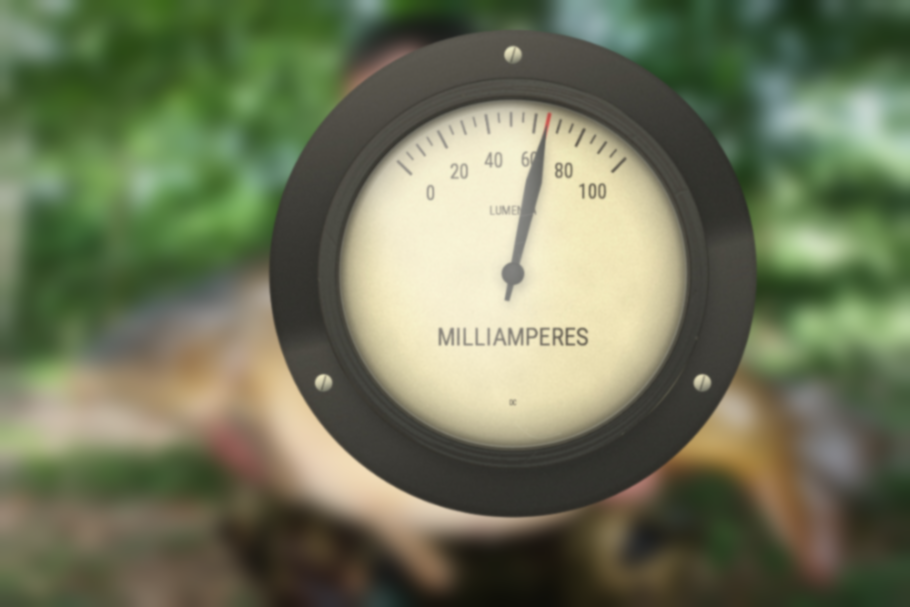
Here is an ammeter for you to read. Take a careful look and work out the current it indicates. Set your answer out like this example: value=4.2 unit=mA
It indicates value=65 unit=mA
